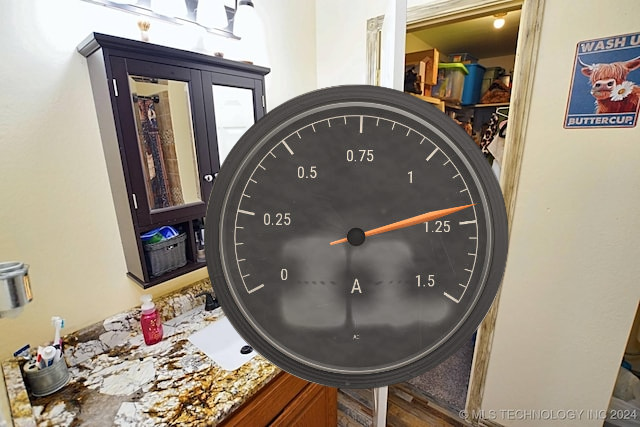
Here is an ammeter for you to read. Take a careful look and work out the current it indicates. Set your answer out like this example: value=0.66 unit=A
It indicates value=1.2 unit=A
